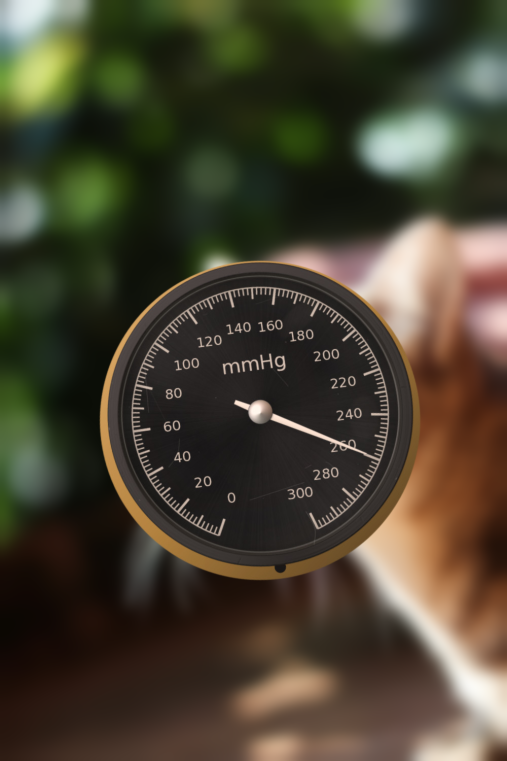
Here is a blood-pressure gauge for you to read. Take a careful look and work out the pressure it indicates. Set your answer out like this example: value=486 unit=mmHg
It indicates value=260 unit=mmHg
